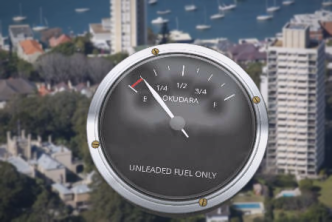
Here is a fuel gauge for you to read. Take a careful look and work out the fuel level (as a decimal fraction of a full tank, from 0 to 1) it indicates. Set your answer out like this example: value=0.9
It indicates value=0.125
